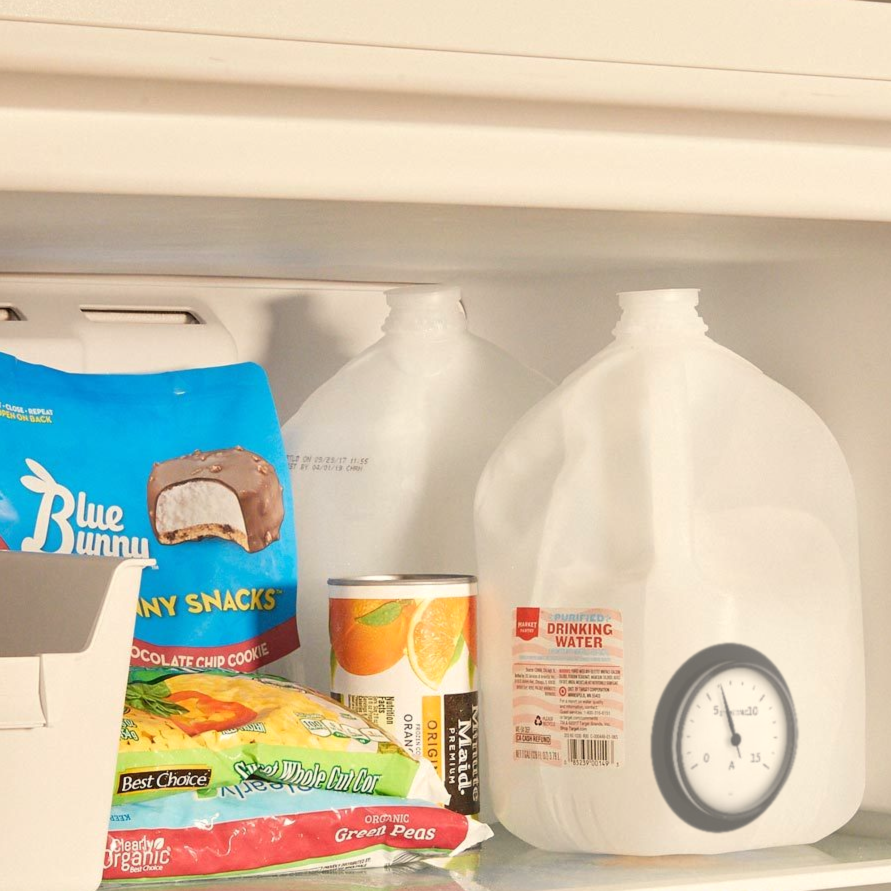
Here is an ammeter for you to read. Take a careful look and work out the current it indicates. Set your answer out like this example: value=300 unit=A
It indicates value=6 unit=A
